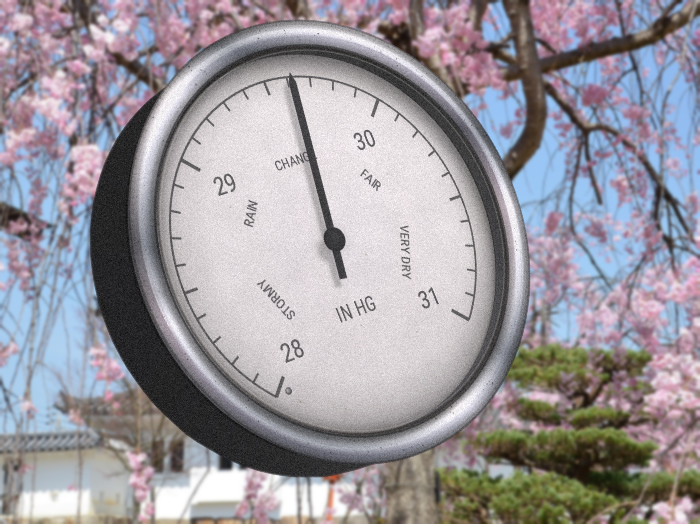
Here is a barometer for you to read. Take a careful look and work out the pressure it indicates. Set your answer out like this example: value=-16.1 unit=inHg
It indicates value=29.6 unit=inHg
